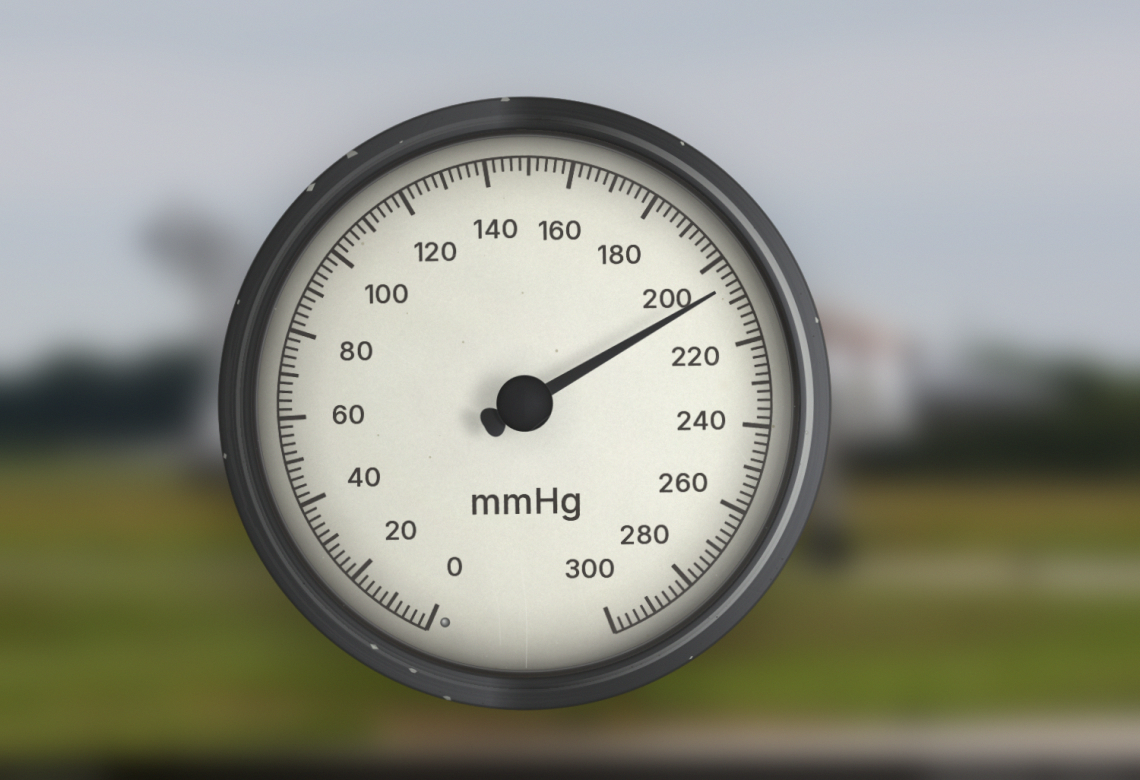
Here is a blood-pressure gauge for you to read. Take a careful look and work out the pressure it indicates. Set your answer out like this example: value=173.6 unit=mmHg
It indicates value=206 unit=mmHg
